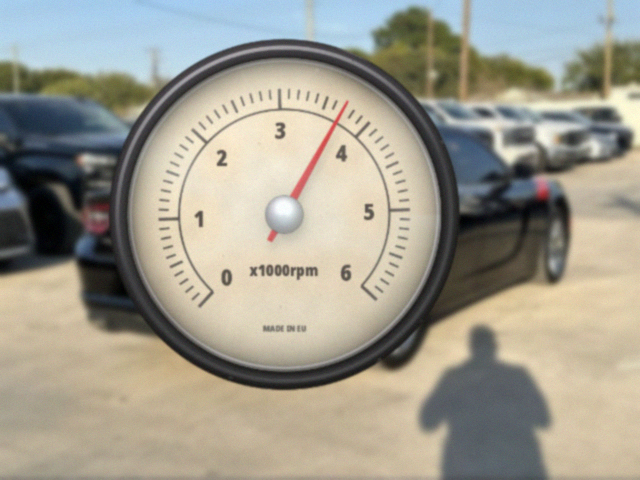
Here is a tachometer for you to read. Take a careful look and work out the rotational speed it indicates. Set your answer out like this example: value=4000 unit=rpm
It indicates value=3700 unit=rpm
